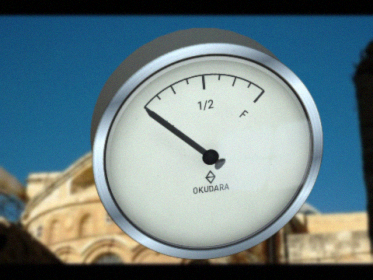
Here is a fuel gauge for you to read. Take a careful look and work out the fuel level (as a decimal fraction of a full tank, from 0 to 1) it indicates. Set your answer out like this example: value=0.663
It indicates value=0
